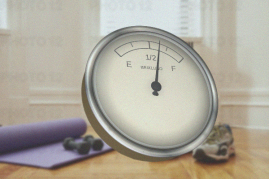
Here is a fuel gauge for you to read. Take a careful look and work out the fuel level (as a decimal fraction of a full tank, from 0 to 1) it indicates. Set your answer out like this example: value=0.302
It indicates value=0.625
